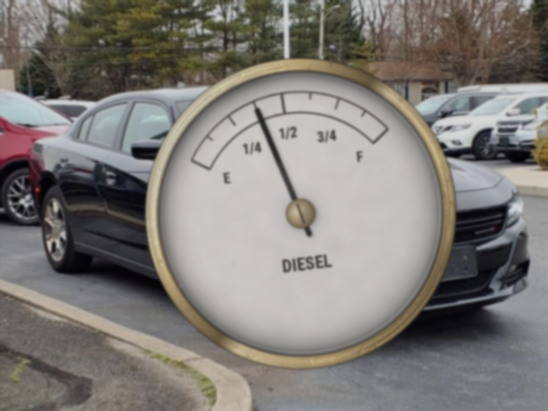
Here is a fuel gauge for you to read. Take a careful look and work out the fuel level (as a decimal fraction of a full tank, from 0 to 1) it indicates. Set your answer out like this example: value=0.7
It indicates value=0.375
